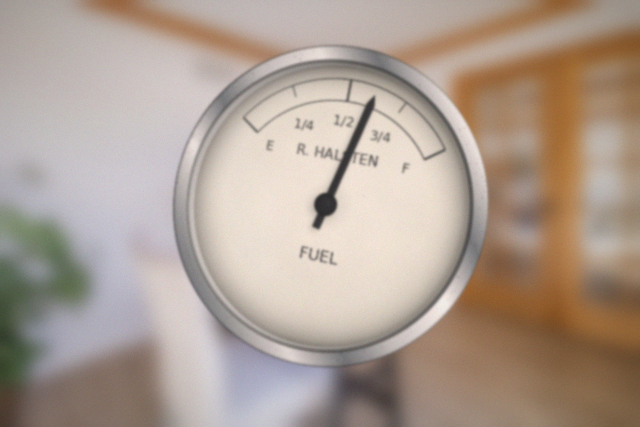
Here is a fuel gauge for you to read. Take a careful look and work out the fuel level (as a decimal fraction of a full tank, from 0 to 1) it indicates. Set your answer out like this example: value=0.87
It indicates value=0.625
